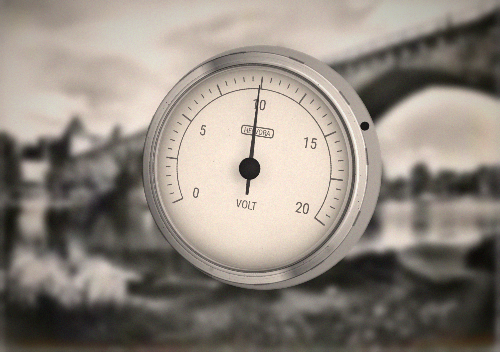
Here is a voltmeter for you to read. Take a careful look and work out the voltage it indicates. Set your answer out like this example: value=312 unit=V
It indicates value=10 unit=V
